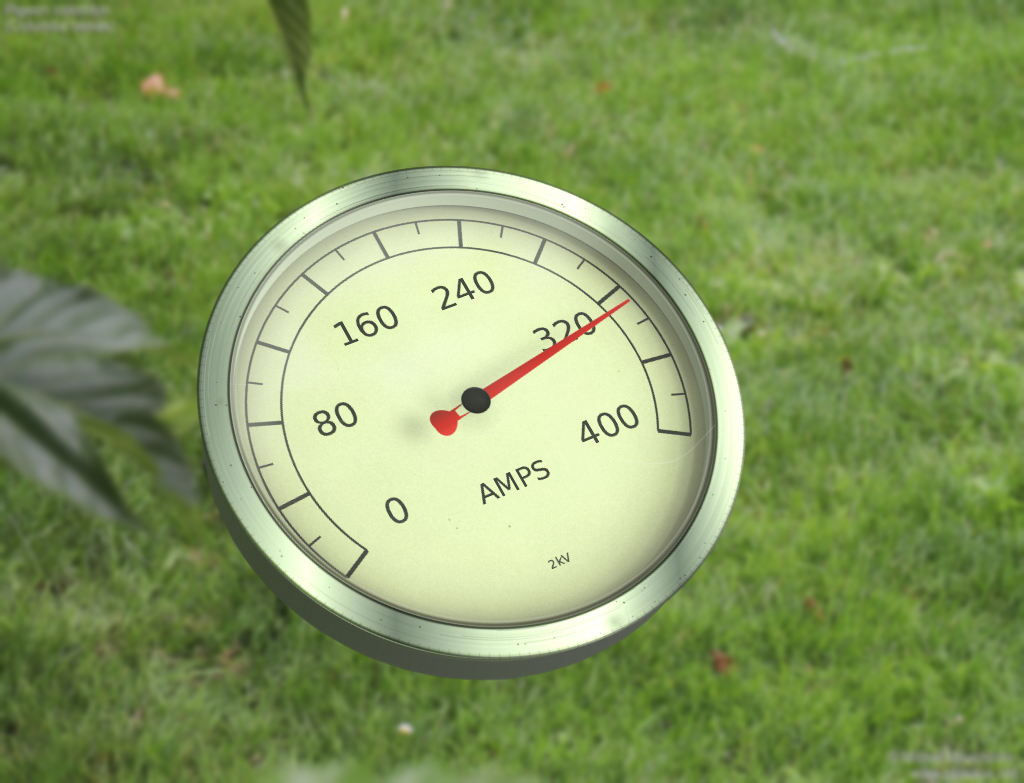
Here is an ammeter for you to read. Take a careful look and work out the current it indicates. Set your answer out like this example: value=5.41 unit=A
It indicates value=330 unit=A
